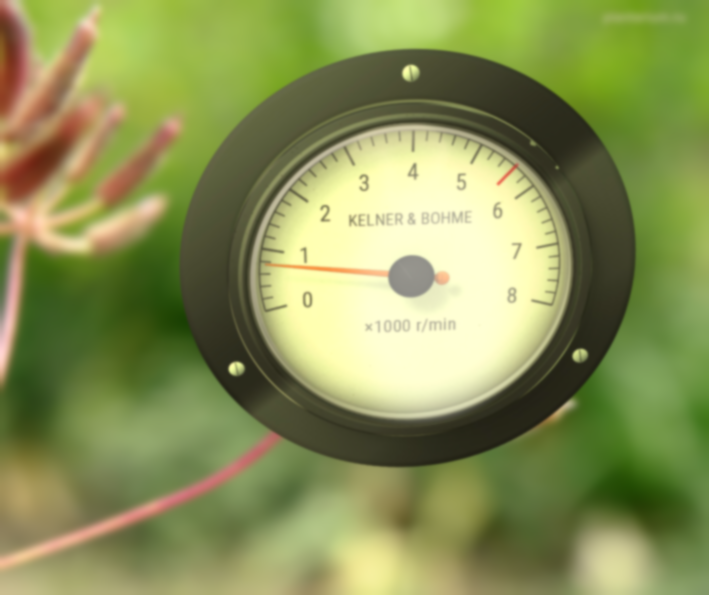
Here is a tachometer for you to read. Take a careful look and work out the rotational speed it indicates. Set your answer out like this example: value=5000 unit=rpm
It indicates value=800 unit=rpm
